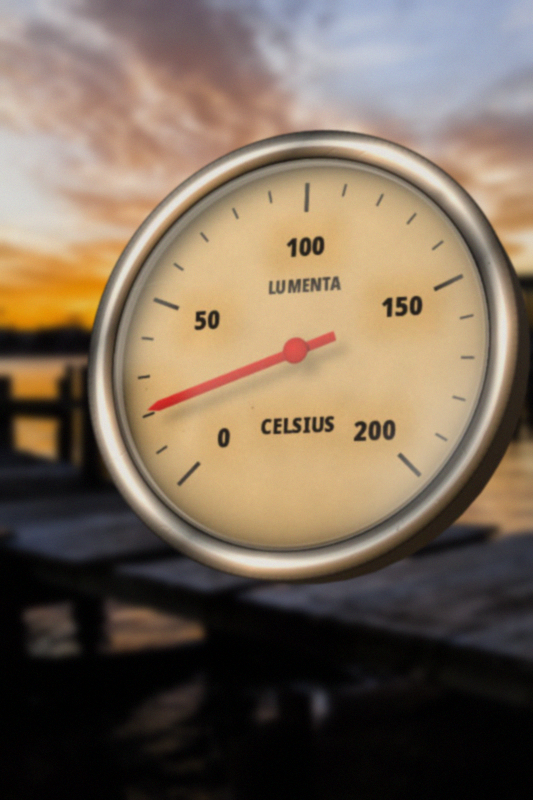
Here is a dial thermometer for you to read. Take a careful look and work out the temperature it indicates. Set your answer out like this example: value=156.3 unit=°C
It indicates value=20 unit=°C
